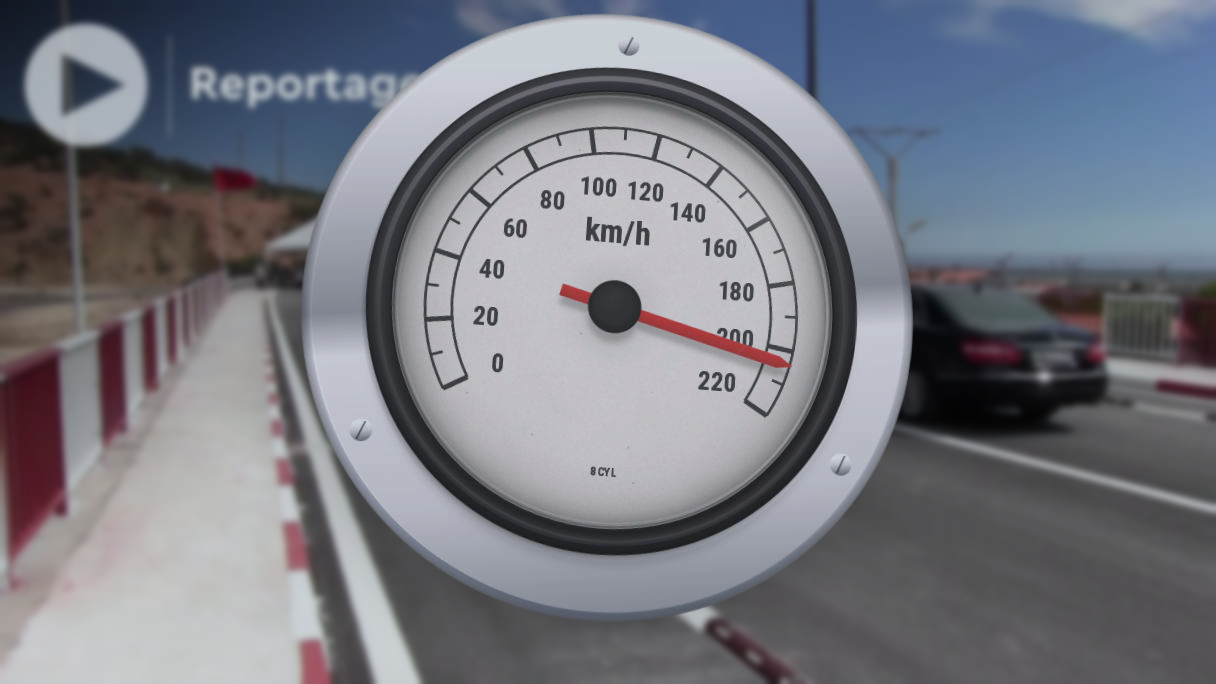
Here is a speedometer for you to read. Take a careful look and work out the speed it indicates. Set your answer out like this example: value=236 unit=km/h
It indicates value=205 unit=km/h
